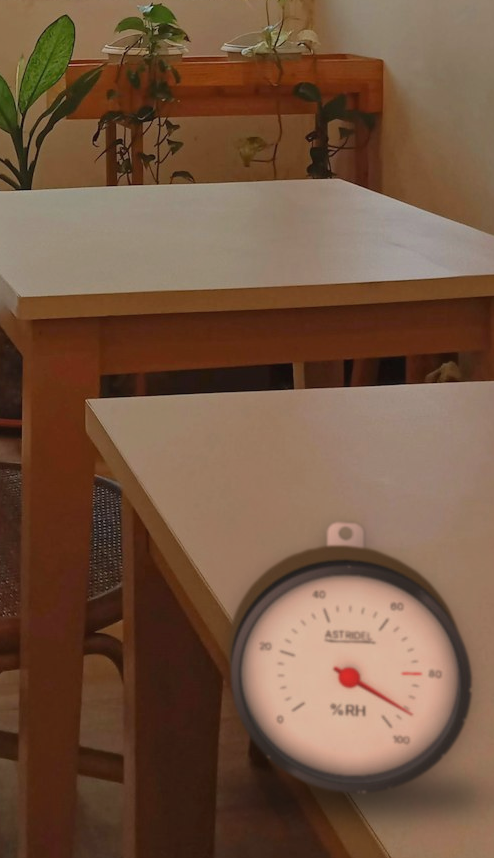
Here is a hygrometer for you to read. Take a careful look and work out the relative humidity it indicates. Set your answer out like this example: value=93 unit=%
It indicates value=92 unit=%
